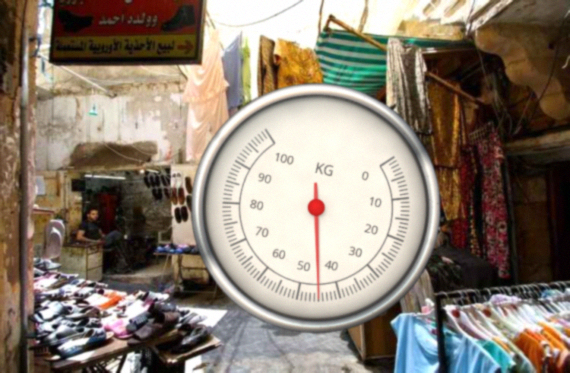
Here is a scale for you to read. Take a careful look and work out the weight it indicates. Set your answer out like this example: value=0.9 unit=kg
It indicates value=45 unit=kg
